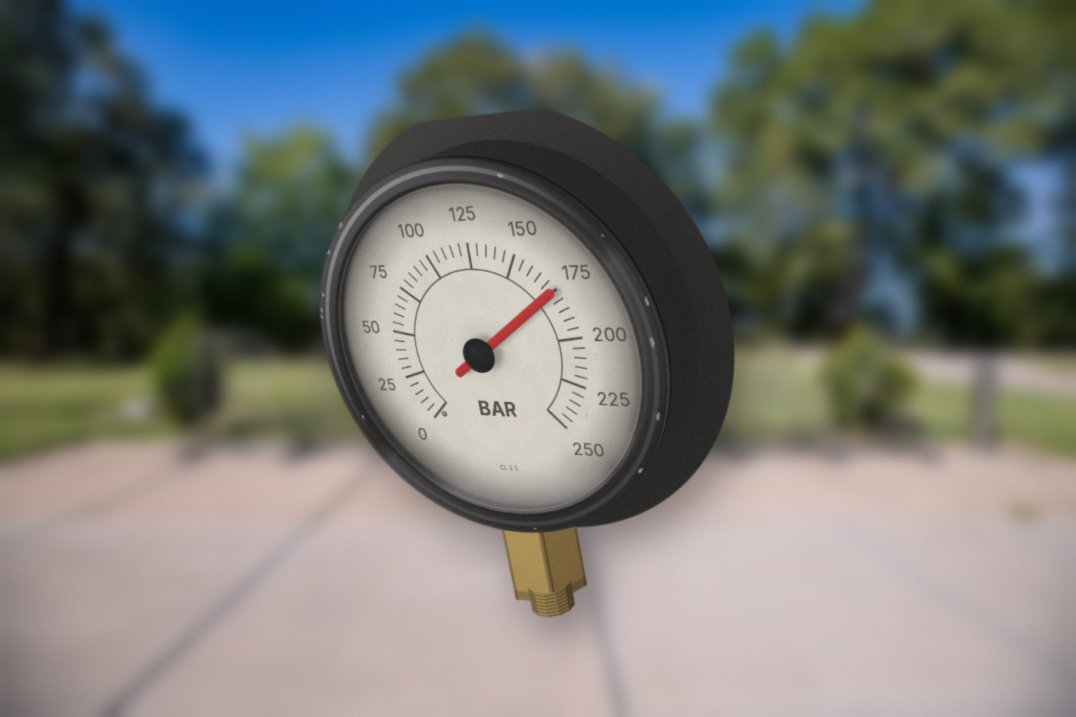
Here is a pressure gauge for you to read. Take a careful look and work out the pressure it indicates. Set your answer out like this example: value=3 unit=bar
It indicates value=175 unit=bar
